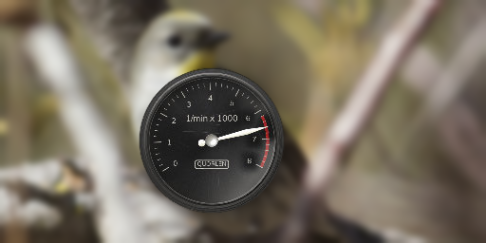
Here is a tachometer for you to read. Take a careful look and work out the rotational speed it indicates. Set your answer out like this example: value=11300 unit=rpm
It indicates value=6600 unit=rpm
